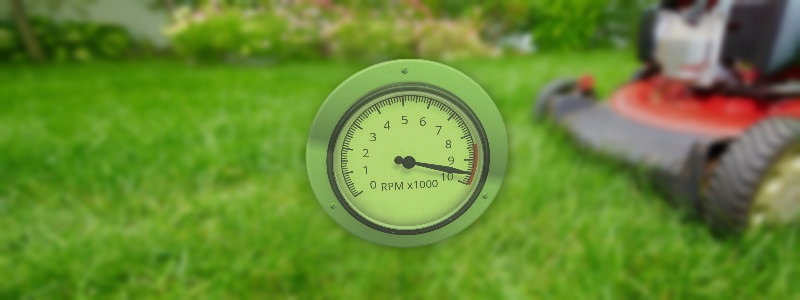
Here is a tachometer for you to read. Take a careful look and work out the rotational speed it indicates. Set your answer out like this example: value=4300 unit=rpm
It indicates value=9500 unit=rpm
